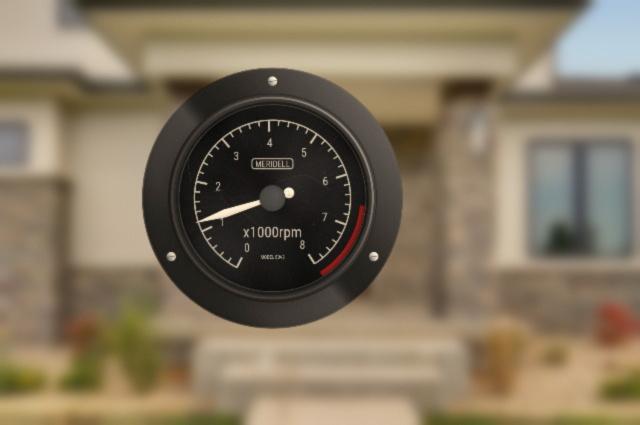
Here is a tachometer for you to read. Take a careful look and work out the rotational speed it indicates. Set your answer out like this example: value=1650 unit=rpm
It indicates value=1200 unit=rpm
